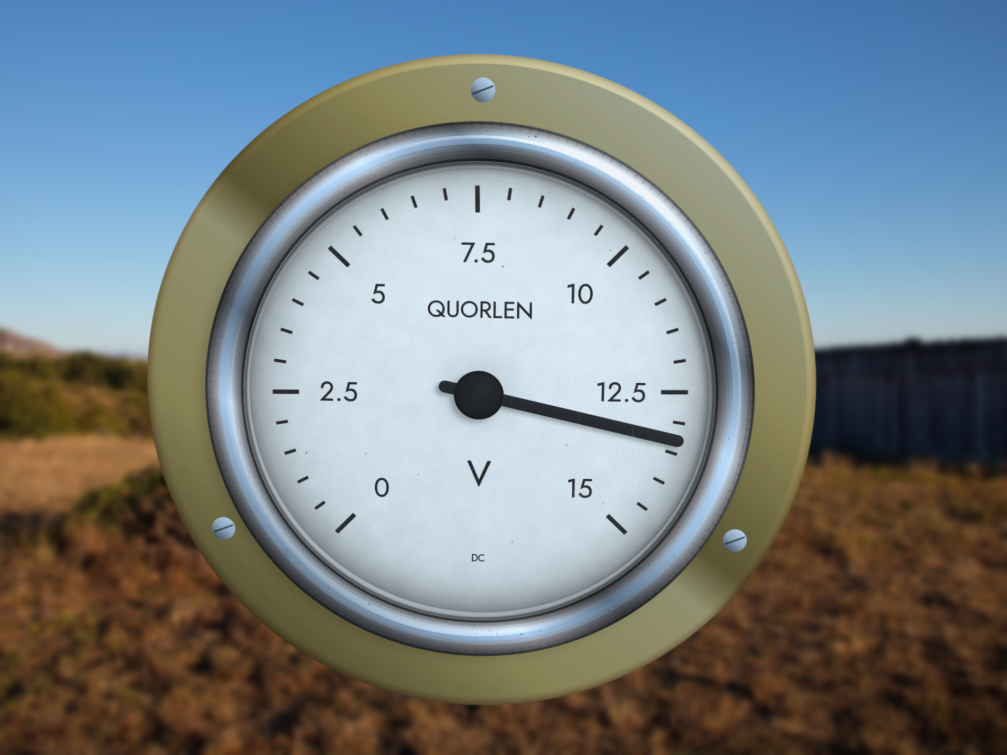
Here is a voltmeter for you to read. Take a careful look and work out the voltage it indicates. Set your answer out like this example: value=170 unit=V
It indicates value=13.25 unit=V
